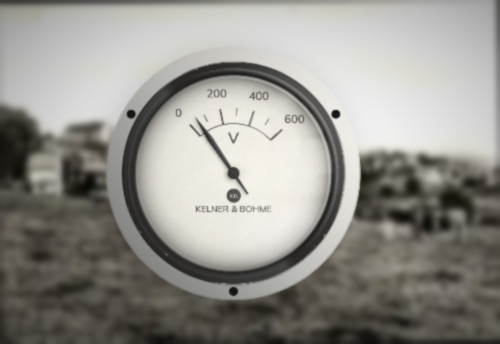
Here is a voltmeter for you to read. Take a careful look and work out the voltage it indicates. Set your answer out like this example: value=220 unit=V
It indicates value=50 unit=V
